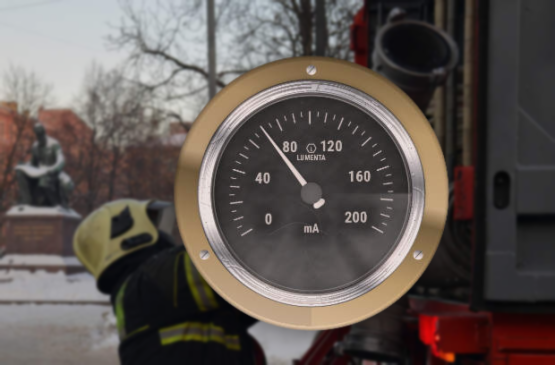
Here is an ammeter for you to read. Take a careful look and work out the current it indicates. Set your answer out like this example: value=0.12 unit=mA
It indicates value=70 unit=mA
